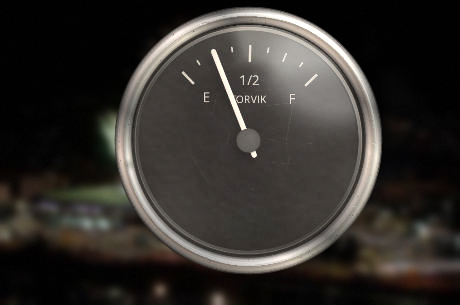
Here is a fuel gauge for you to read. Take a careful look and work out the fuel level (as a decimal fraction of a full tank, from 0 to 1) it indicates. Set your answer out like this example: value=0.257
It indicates value=0.25
